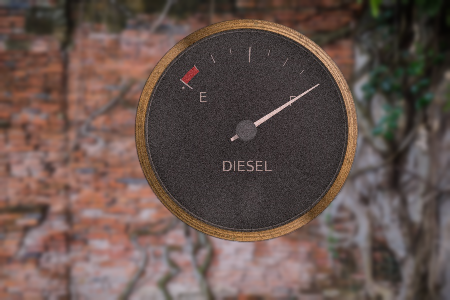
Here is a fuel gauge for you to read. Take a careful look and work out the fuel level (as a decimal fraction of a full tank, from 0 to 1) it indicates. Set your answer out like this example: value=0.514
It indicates value=1
